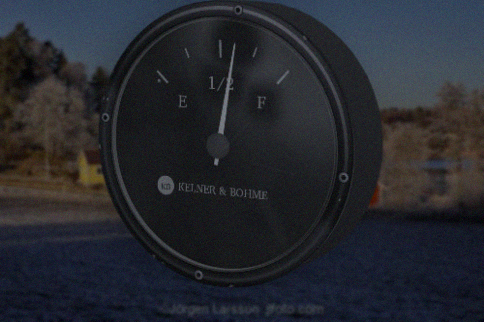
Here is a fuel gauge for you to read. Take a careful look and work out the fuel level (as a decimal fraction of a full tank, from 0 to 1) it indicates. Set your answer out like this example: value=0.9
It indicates value=0.625
